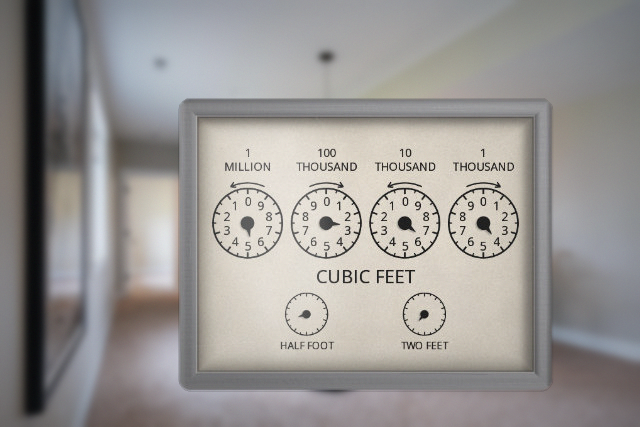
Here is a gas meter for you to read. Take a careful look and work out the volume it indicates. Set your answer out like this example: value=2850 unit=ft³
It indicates value=526400 unit=ft³
